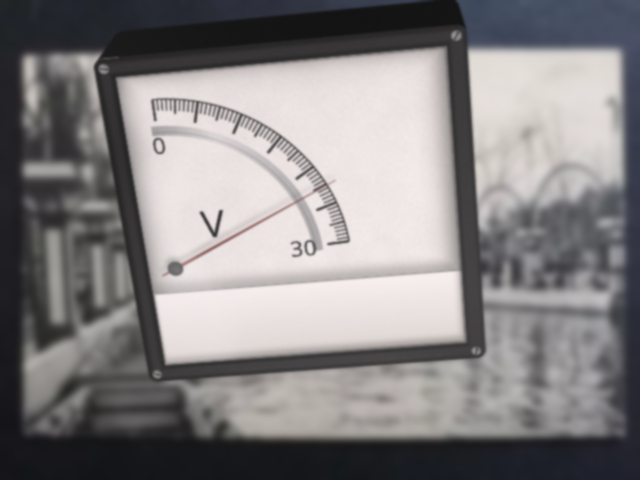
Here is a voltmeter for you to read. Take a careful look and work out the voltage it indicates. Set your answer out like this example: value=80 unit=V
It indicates value=22.5 unit=V
